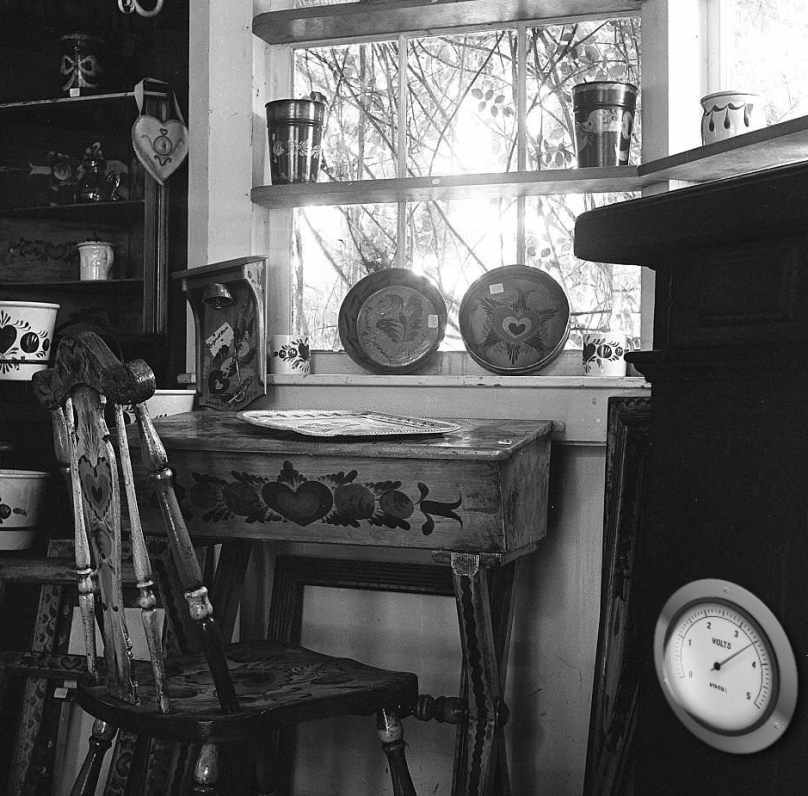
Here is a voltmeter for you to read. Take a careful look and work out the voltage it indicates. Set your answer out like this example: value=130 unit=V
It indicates value=3.5 unit=V
